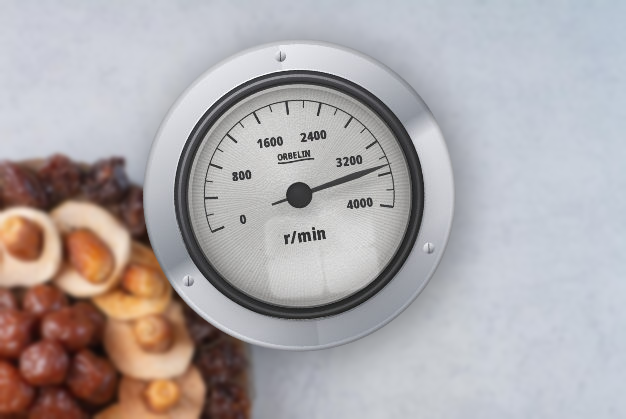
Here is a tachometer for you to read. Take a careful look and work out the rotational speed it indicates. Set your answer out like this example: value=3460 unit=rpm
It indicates value=3500 unit=rpm
